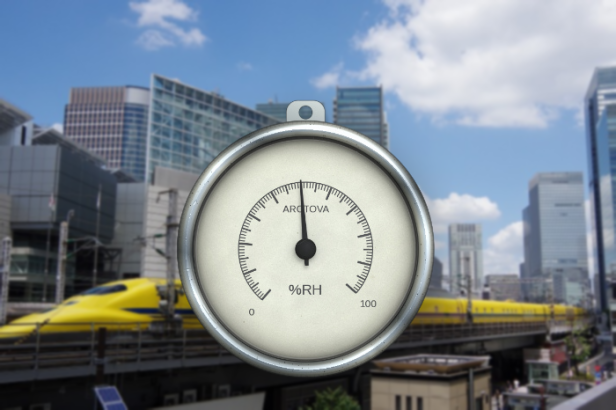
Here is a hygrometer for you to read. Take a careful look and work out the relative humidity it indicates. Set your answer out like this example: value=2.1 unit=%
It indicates value=50 unit=%
